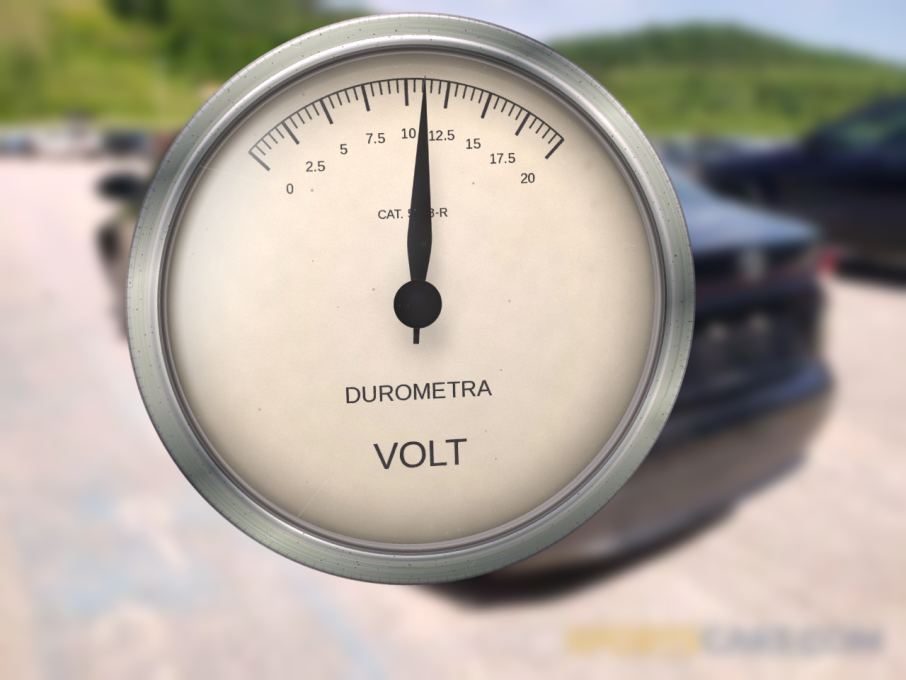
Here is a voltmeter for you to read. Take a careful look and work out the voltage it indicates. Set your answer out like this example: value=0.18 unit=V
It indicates value=11 unit=V
